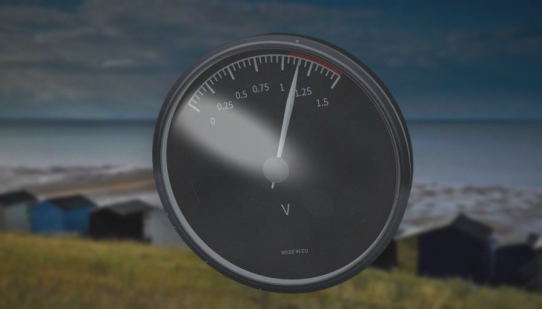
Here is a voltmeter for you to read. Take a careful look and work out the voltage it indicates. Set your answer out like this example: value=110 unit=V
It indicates value=1.15 unit=V
